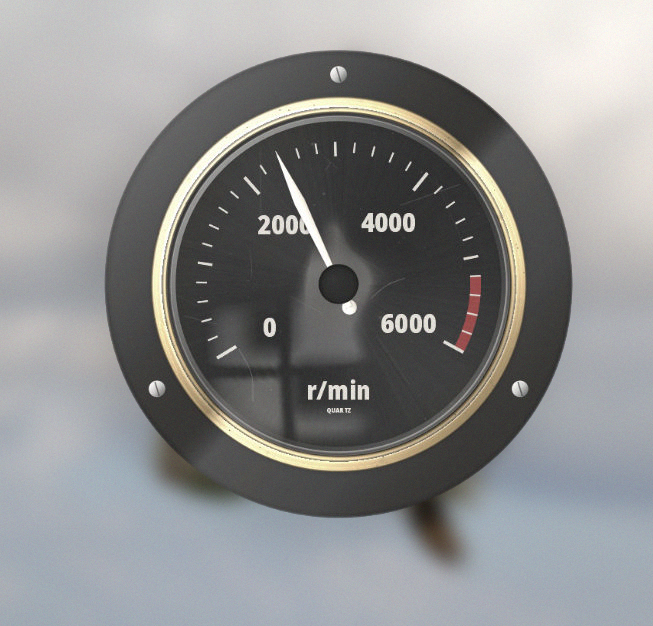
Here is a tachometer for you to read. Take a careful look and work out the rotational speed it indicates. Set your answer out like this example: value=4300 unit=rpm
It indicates value=2400 unit=rpm
